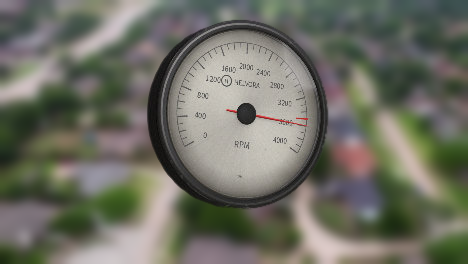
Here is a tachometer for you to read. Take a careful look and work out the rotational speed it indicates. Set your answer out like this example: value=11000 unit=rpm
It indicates value=3600 unit=rpm
